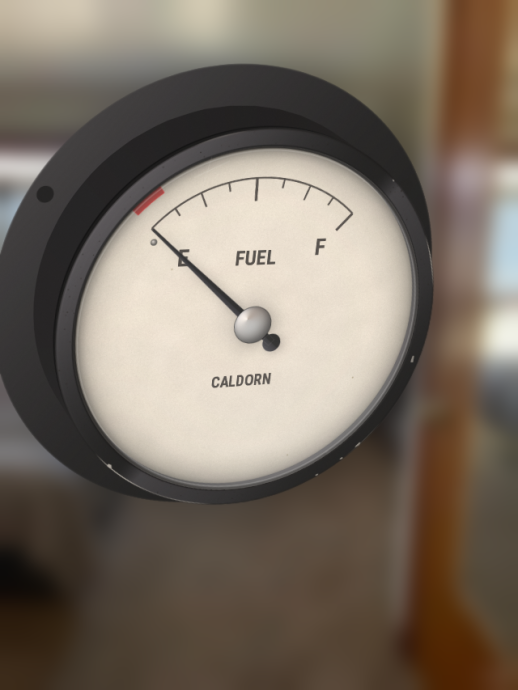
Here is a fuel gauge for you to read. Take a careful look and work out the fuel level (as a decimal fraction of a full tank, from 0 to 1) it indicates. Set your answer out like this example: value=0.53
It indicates value=0
